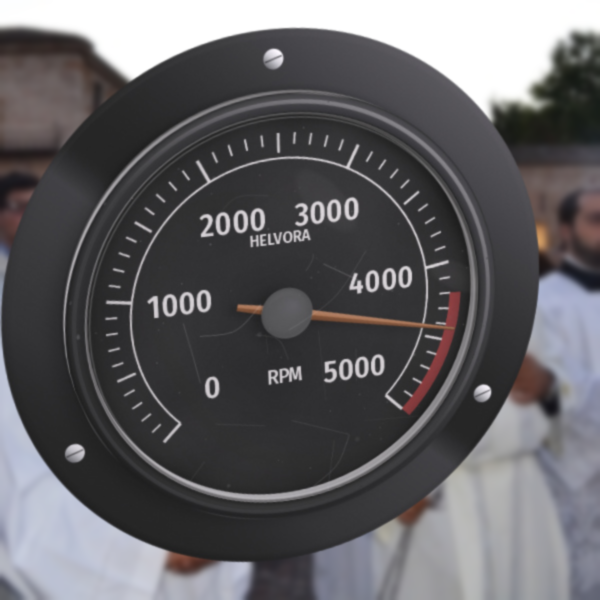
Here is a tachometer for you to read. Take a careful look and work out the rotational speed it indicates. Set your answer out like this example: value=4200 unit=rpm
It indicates value=4400 unit=rpm
